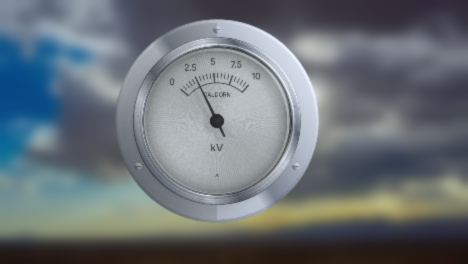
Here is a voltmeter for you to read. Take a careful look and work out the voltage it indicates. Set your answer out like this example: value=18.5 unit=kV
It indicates value=2.5 unit=kV
